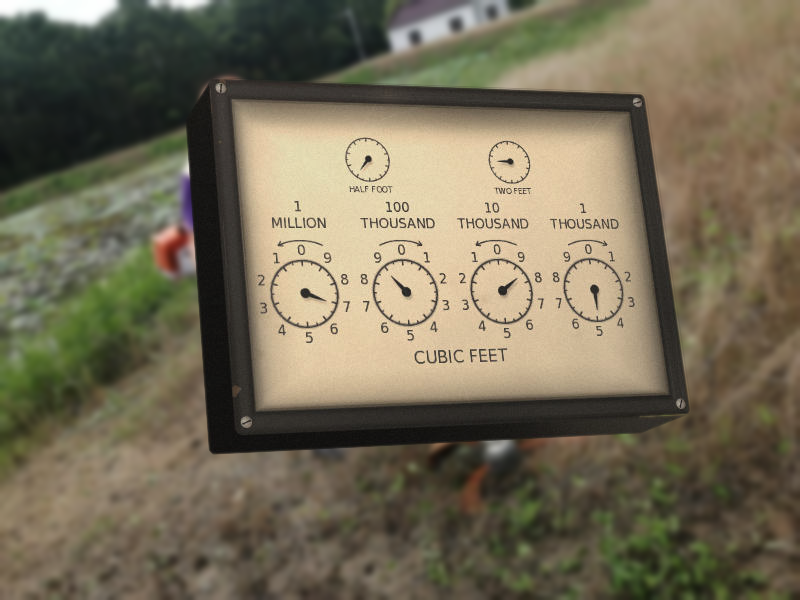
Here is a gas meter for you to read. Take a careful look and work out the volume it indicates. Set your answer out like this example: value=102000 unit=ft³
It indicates value=688500 unit=ft³
